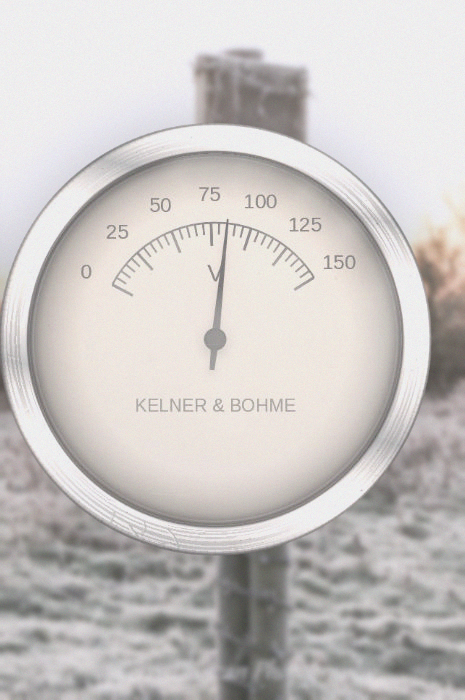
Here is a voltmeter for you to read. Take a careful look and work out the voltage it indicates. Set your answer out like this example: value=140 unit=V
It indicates value=85 unit=V
